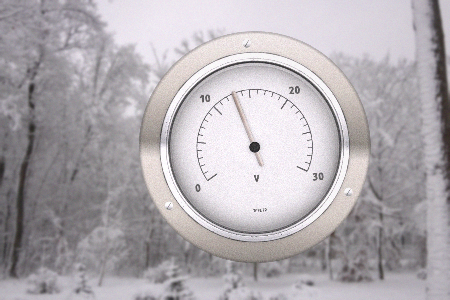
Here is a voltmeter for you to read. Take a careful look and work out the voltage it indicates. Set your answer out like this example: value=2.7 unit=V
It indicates value=13 unit=V
